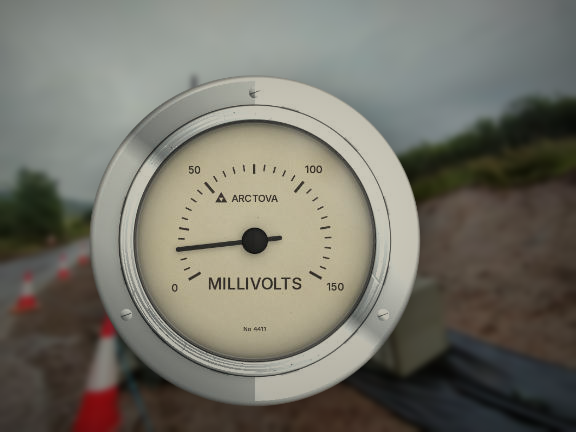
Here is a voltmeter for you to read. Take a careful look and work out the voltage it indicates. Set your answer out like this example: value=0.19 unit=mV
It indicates value=15 unit=mV
